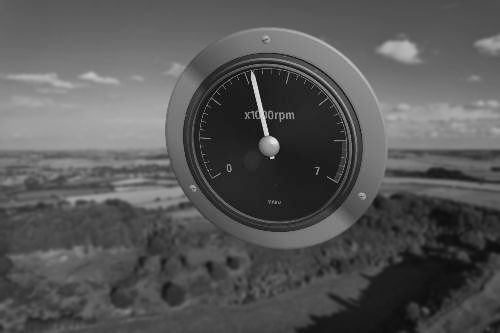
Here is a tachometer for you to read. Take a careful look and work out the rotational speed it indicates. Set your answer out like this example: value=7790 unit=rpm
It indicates value=3200 unit=rpm
